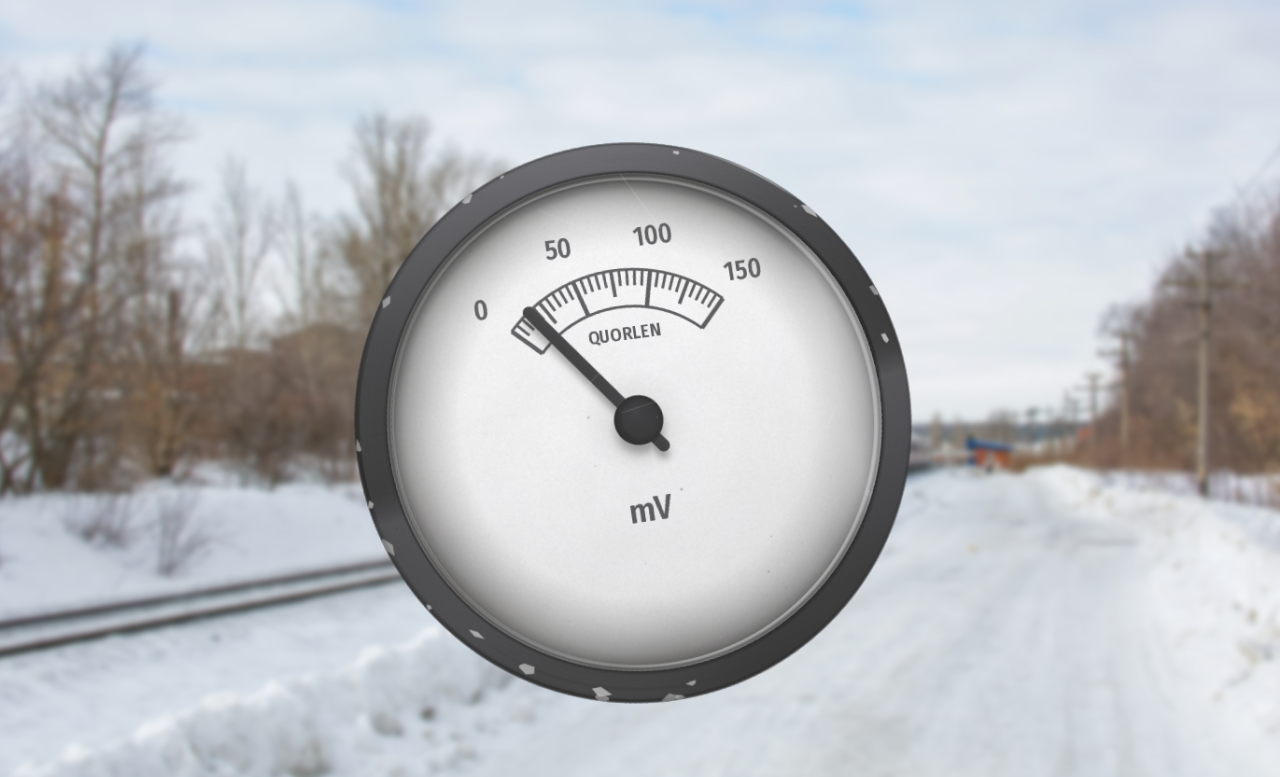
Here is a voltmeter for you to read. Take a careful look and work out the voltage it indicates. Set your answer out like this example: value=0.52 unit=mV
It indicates value=15 unit=mV
